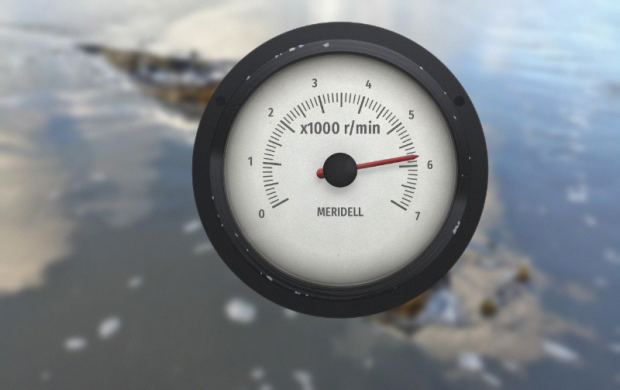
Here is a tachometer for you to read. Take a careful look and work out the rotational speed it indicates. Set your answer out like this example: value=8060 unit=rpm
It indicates value=5800 unit=rpm
